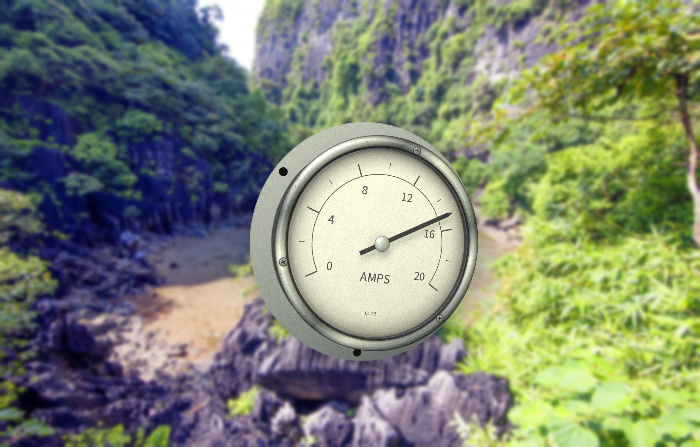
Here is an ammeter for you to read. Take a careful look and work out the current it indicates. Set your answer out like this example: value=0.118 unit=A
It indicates value=15 unit=A
